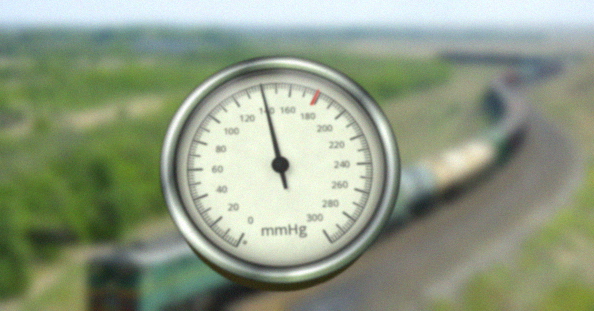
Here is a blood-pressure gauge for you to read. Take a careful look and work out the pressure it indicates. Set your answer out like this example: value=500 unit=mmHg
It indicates value=140 unit=mmHg
